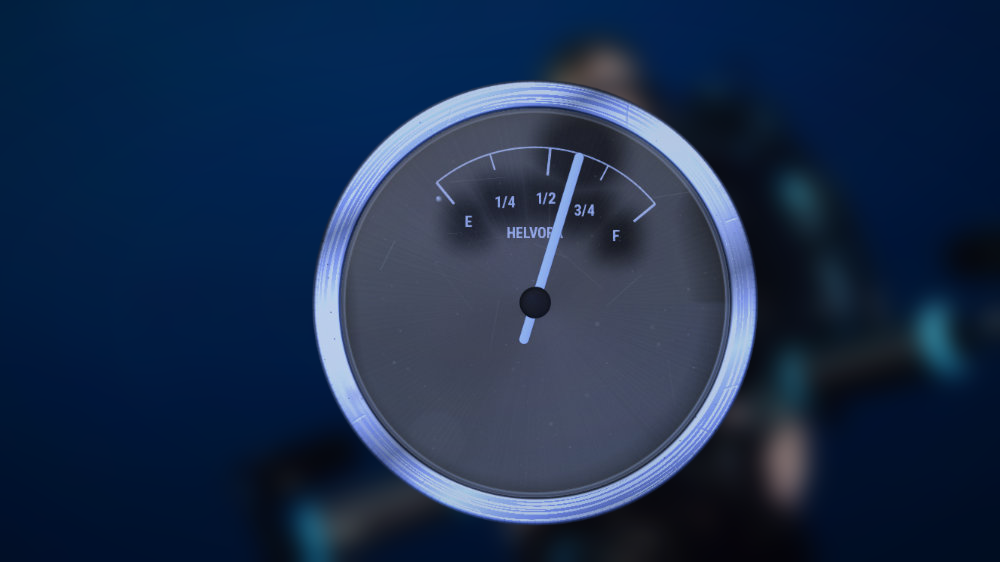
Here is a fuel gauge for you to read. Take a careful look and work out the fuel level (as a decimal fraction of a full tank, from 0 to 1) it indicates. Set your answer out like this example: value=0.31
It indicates value=0.625
